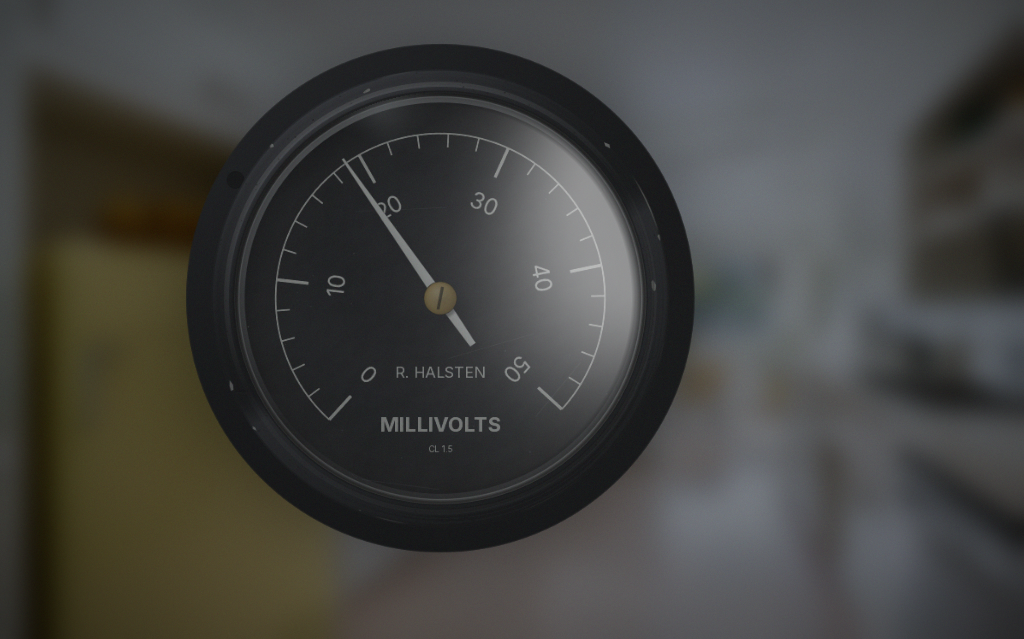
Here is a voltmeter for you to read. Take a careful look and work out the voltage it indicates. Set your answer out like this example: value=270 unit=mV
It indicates value=19 unit=mV
